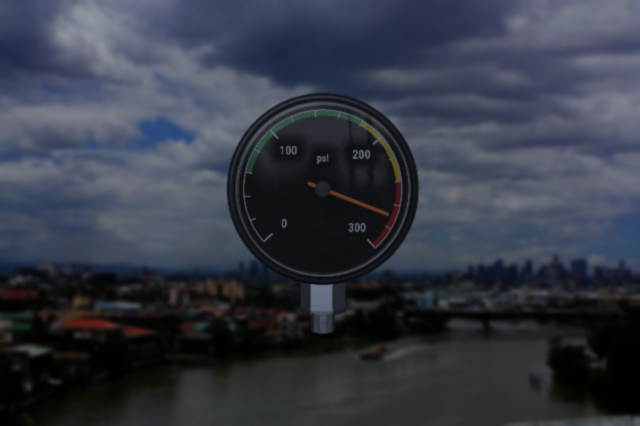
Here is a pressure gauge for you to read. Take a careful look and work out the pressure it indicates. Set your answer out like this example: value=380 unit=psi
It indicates value=270 unit=psi
